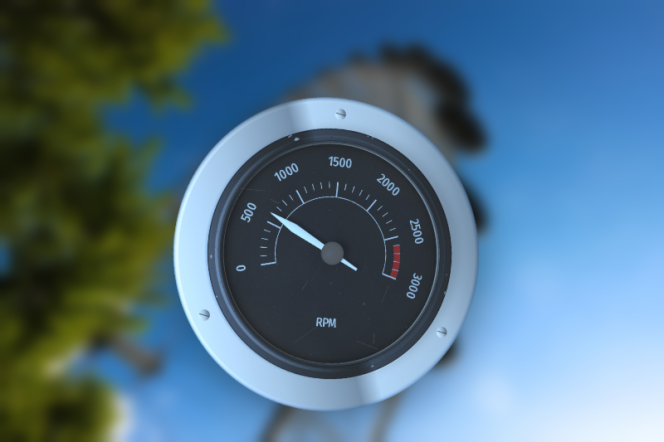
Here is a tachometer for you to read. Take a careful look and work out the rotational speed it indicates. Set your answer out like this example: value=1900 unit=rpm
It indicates value=600 unit=rpm
